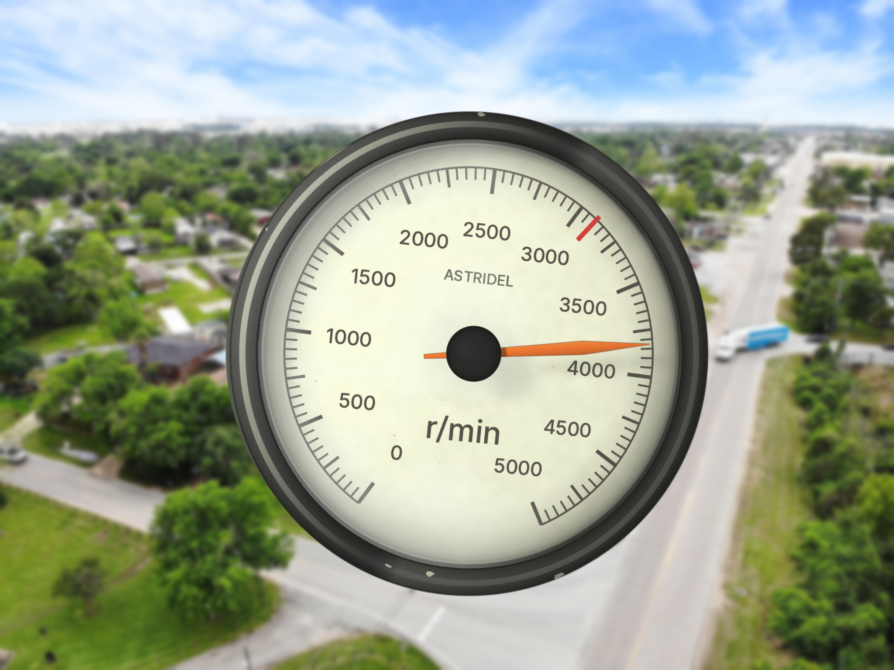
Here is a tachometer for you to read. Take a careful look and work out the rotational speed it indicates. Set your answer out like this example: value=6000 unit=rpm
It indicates value=3825 unit=rpm
